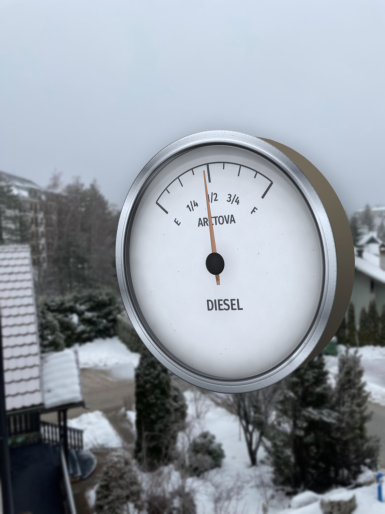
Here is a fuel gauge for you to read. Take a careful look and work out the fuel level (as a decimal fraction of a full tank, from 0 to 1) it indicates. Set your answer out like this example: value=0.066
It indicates value=0.5
